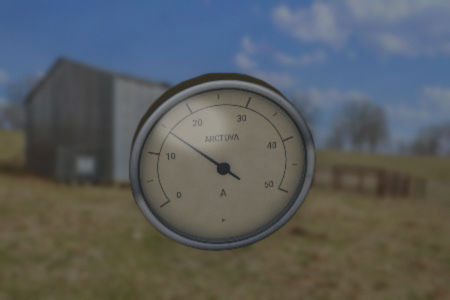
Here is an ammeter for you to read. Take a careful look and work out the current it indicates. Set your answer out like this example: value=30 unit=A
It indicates value=15 unit=A
